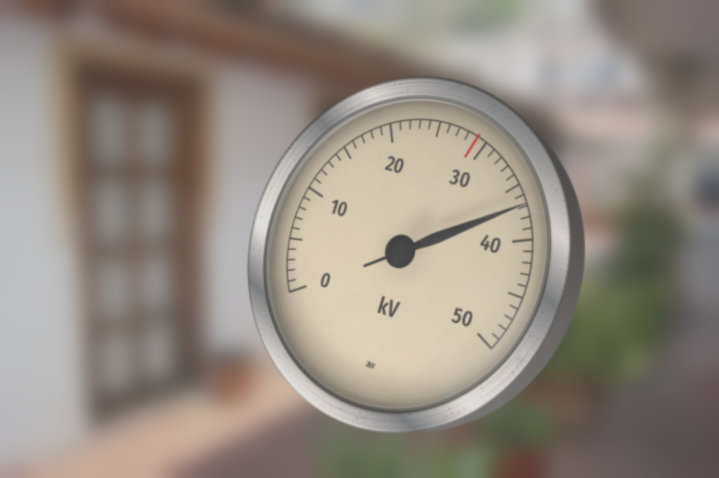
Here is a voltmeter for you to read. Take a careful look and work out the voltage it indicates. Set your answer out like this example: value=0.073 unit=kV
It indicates value=37 unit=kV
